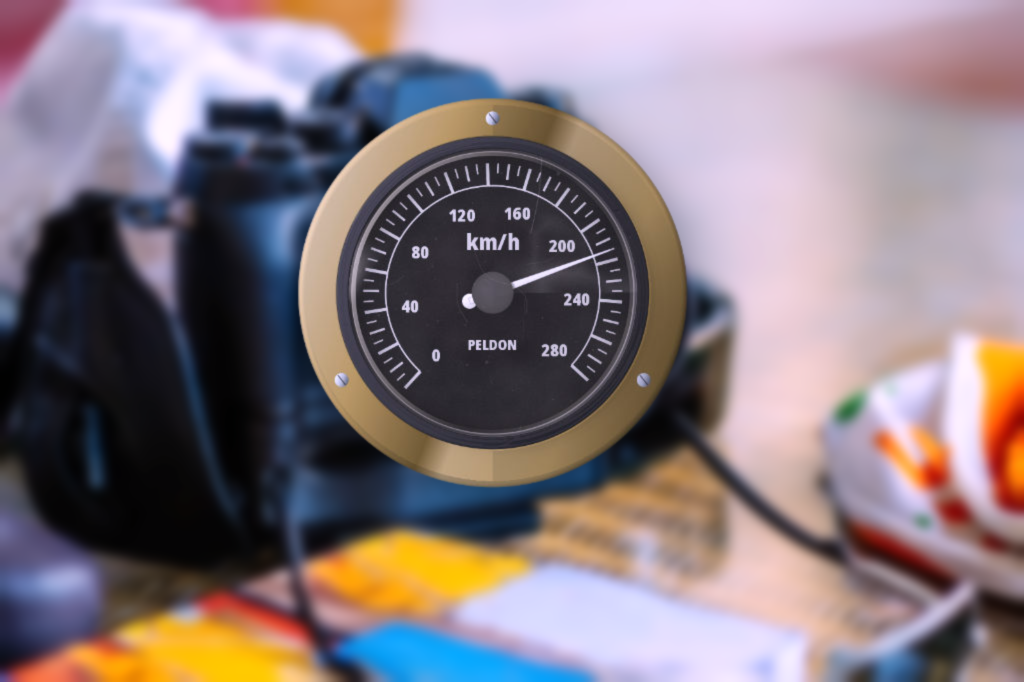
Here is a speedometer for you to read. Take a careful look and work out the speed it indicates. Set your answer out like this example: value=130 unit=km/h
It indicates value=215 unit=km/h
